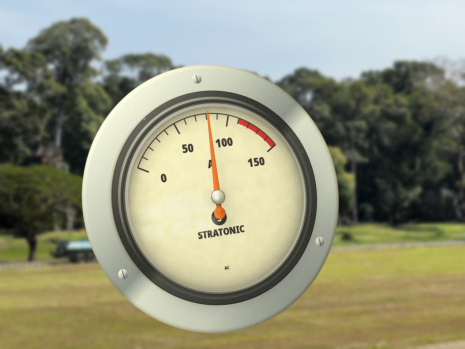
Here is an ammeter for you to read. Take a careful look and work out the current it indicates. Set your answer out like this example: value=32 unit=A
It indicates value=80 unit=A
